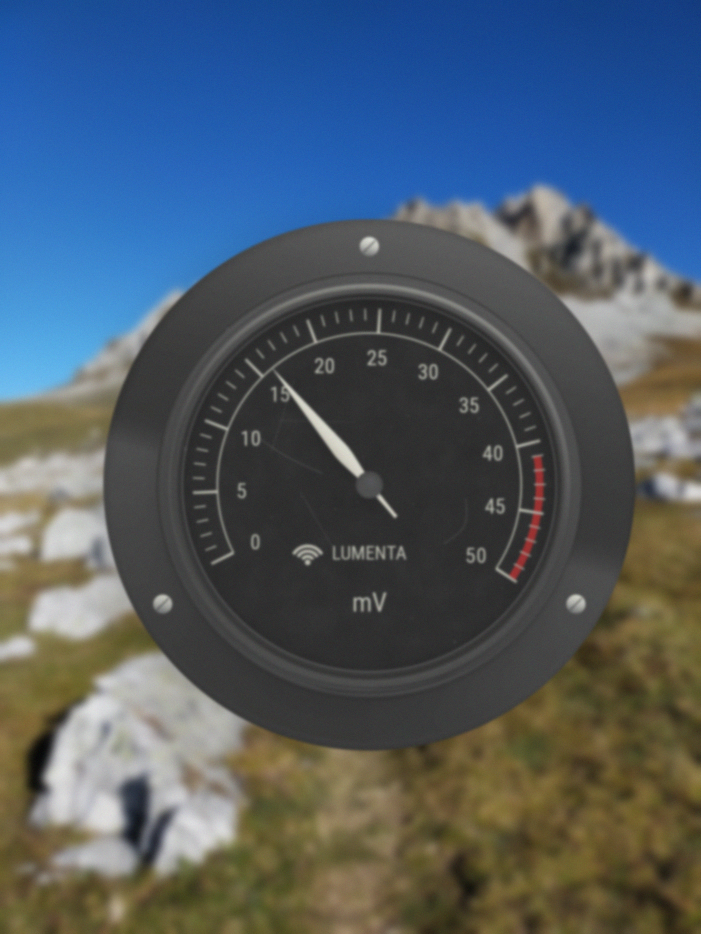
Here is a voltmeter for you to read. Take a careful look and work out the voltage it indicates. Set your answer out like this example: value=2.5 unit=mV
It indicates value=16 unit=mV
